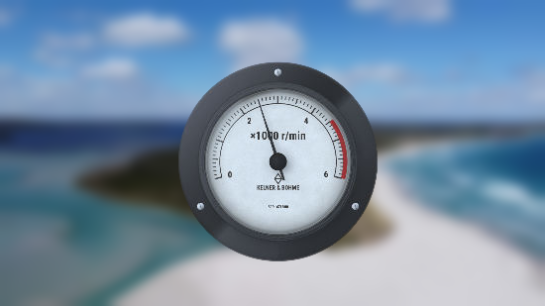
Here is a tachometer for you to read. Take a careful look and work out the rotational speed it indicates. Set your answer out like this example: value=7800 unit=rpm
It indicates value=2500 unit=rpm
